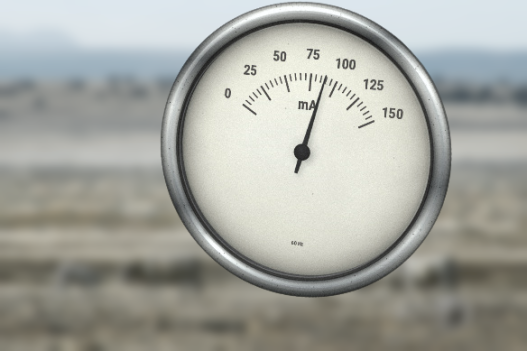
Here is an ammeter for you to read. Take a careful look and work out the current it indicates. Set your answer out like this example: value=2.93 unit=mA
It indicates value=90 unit=mA
